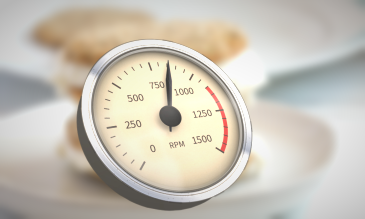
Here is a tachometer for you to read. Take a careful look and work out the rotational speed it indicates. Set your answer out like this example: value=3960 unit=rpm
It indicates value=850 unit=rpm
